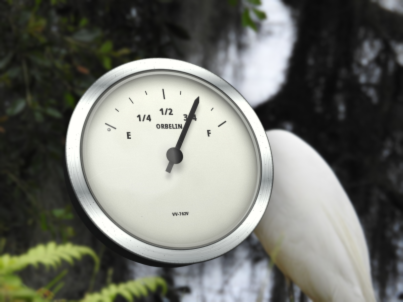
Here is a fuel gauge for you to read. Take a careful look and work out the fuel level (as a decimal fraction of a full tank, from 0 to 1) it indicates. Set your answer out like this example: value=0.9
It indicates value=0.75
